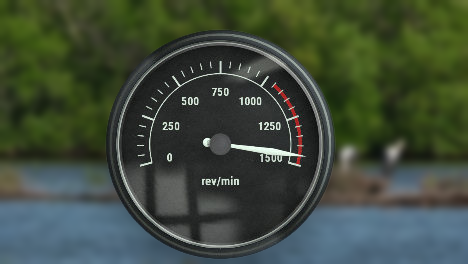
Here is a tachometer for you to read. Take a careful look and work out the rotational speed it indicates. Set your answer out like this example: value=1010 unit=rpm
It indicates value=1450 unit=rpm
